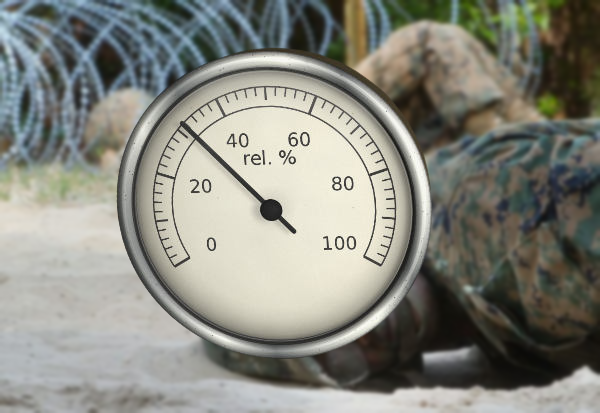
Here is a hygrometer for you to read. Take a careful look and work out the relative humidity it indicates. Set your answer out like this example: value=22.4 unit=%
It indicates value=32 unit=%
